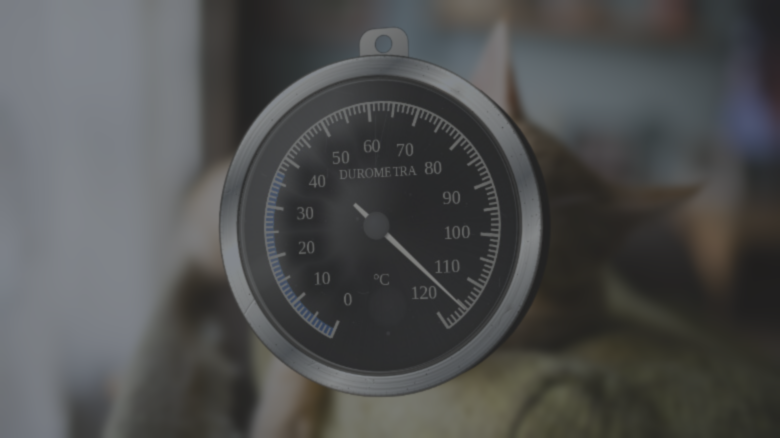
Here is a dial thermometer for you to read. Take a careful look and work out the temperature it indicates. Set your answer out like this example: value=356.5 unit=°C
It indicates value=115 unit=°C
